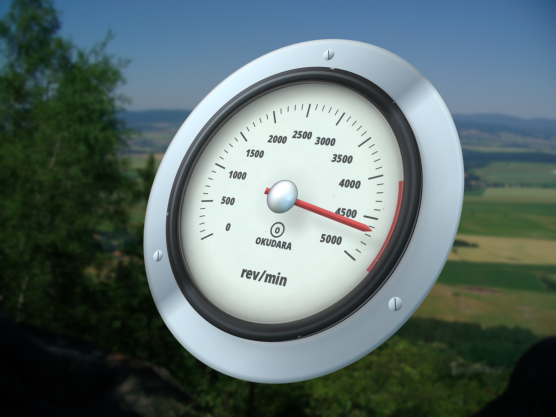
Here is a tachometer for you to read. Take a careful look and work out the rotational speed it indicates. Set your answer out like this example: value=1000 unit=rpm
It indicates value=4650 unit=rpm
